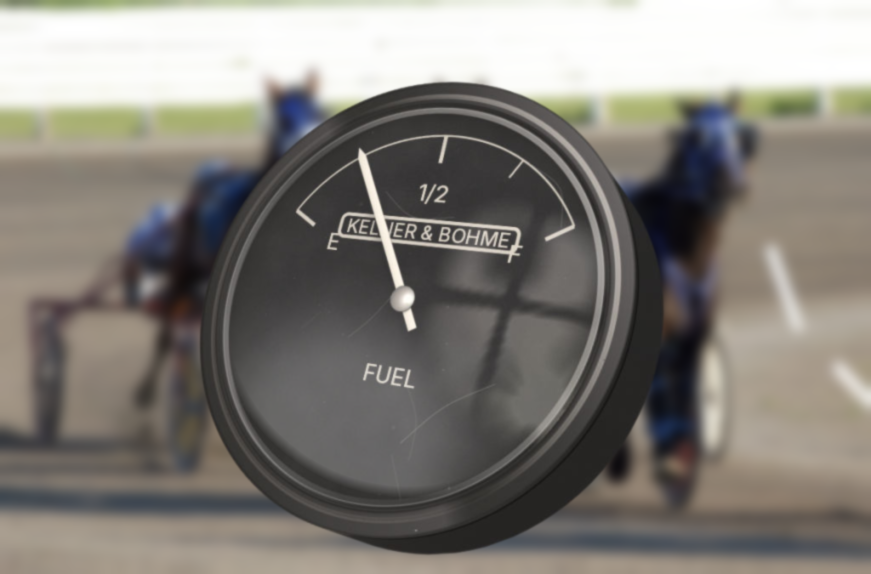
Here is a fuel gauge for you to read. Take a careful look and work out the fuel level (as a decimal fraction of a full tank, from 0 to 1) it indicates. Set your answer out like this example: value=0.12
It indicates value=0.25
